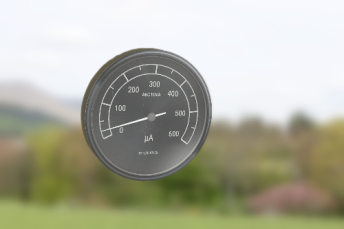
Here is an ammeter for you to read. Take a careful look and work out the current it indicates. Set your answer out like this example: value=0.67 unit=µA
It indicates value=25 unit=µA
